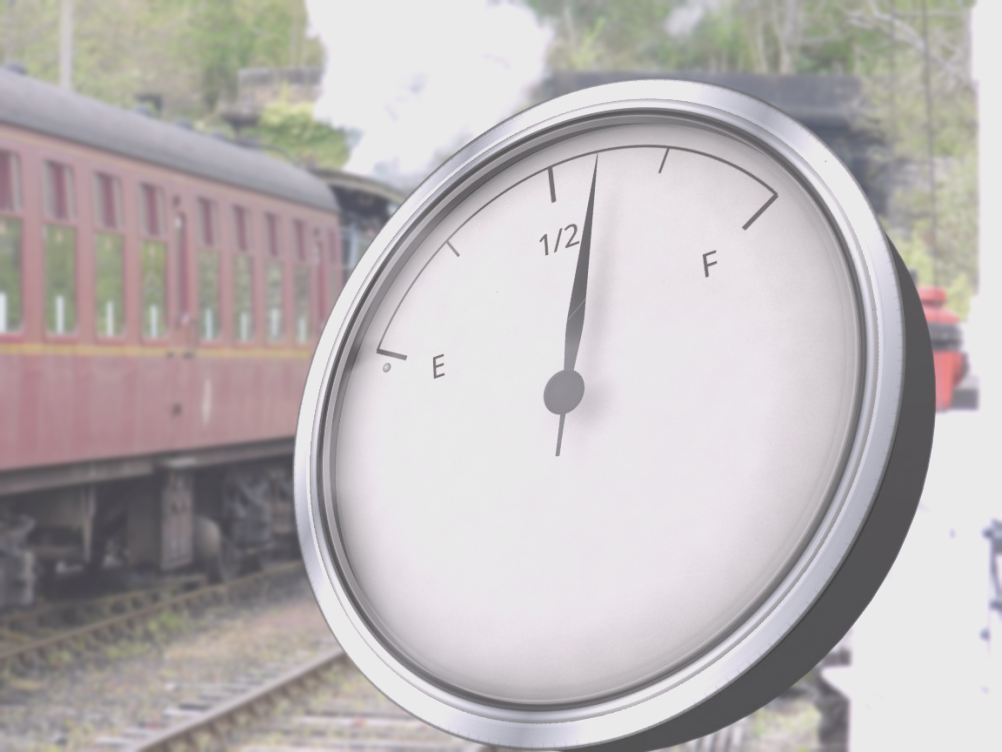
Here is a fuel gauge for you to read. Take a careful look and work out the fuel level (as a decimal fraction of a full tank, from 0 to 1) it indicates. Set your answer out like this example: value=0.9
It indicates value=0.625
